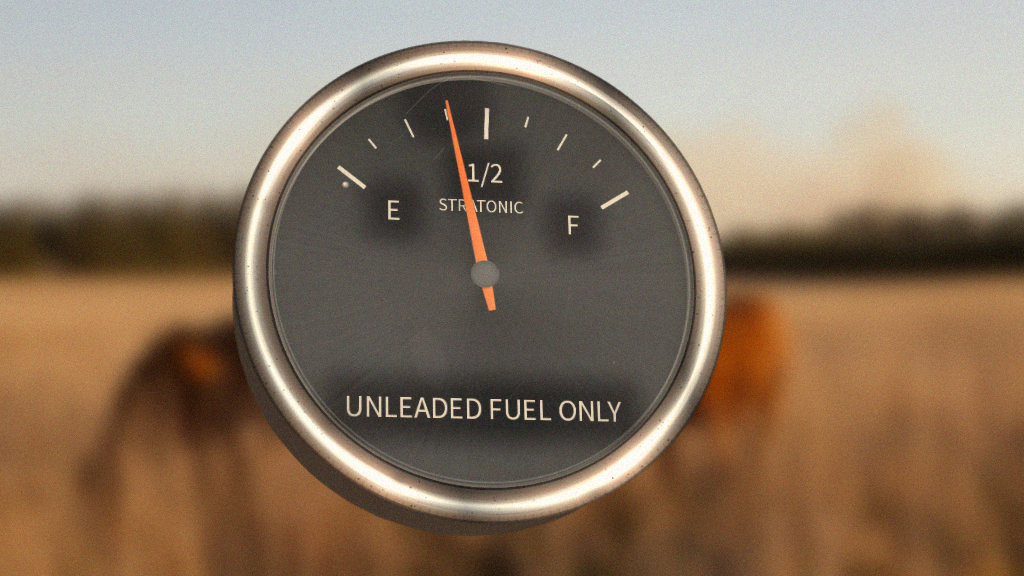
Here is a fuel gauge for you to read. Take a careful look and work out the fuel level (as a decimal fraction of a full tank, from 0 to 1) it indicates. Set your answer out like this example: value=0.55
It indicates value=0.375
